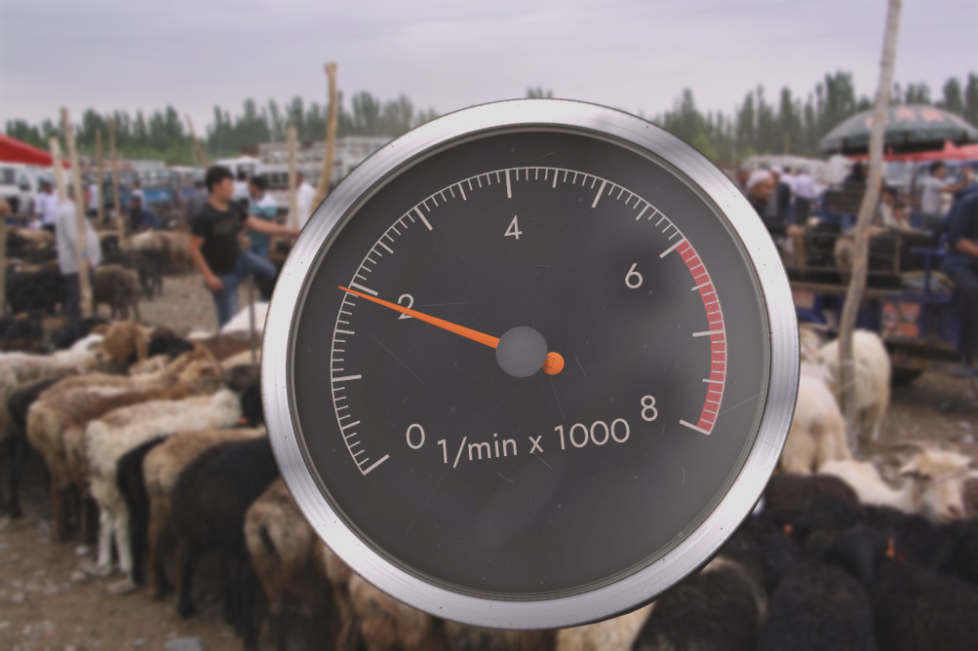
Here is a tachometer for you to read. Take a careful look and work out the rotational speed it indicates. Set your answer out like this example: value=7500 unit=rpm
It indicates value=1900 unit=rpm
